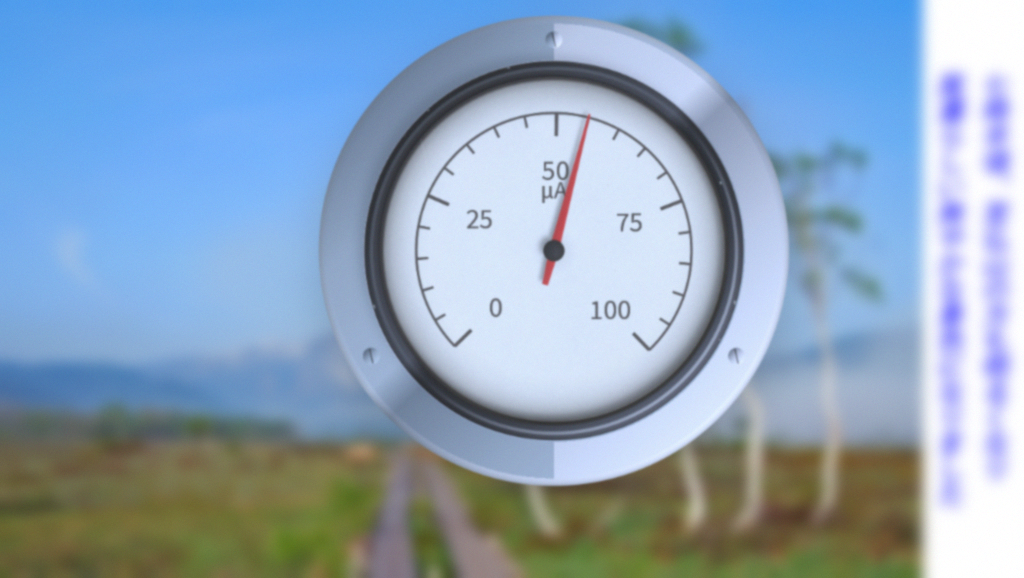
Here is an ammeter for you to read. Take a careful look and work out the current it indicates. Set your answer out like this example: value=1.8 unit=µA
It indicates value=55 unit=µA
